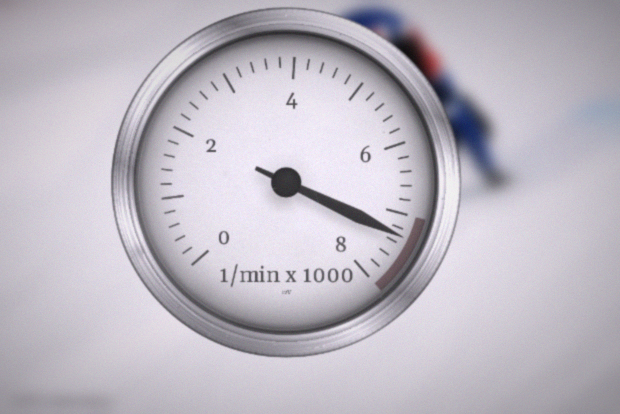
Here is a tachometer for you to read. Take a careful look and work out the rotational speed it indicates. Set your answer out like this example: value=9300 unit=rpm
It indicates value=7300 unit=rpm
